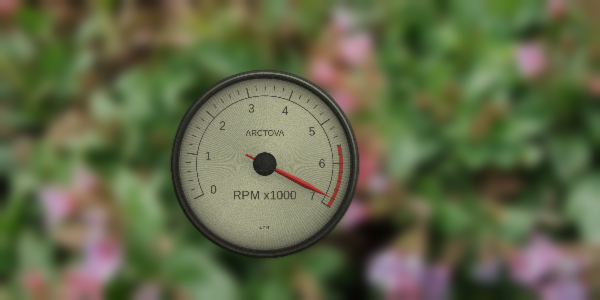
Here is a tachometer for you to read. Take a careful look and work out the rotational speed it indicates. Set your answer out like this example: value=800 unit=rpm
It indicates value=6800 unit=rpm
